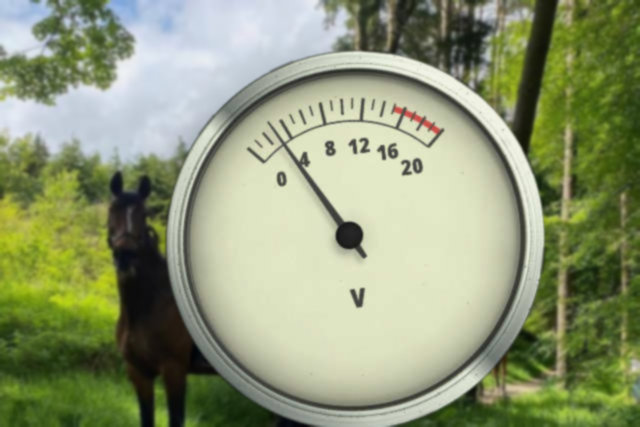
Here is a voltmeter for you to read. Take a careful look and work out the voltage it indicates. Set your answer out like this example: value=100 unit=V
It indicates value=3 unit=V
